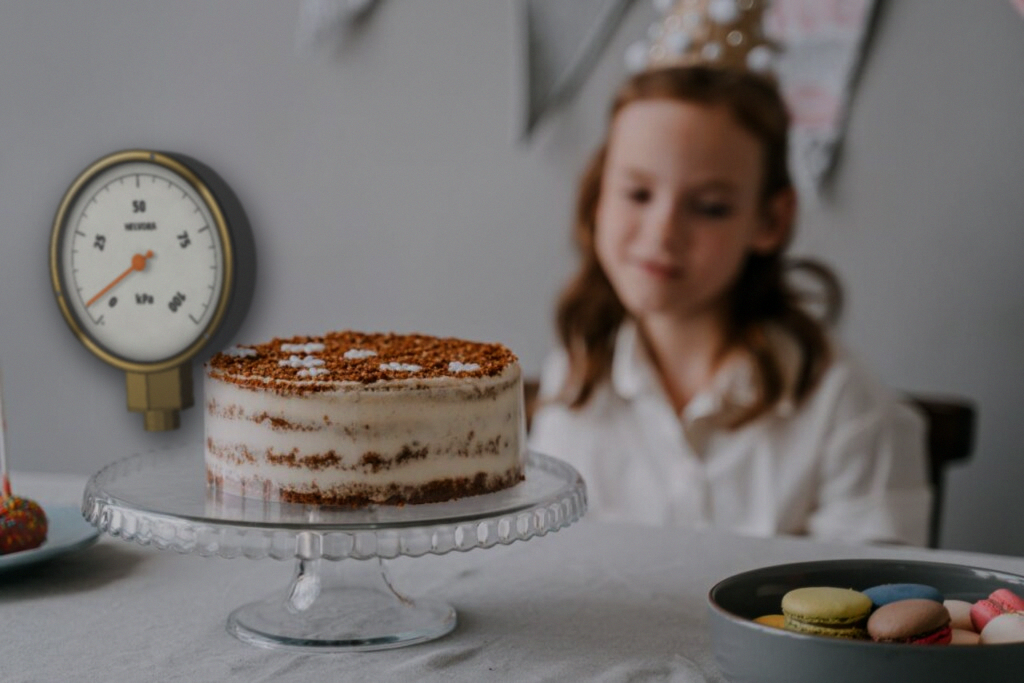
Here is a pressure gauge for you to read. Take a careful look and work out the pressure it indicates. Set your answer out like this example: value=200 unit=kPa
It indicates value=5 unit=kPa
